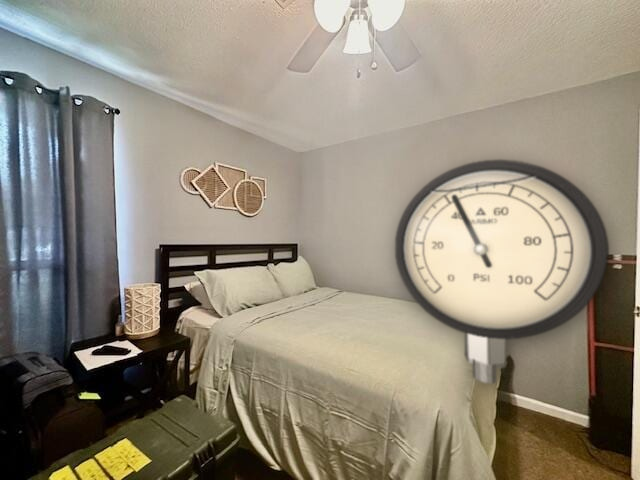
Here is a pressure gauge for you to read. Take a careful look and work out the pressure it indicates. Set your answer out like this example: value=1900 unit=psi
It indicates value=42.5 unit=psi
